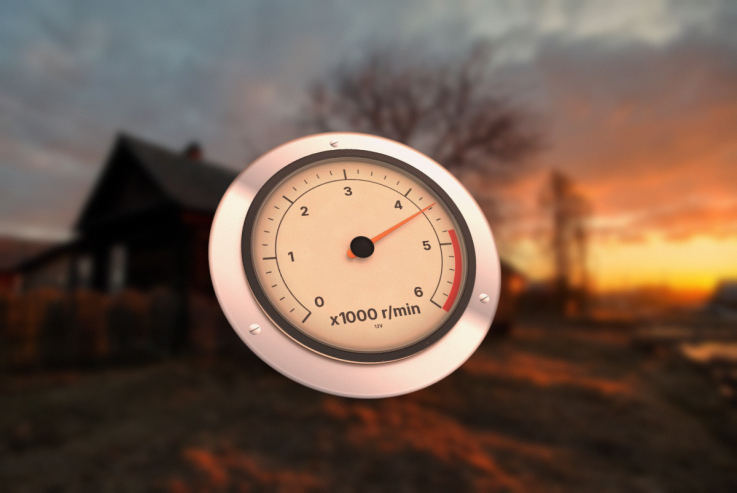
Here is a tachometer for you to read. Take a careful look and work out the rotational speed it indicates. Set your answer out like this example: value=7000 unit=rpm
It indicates value=4400 unit=rpm
